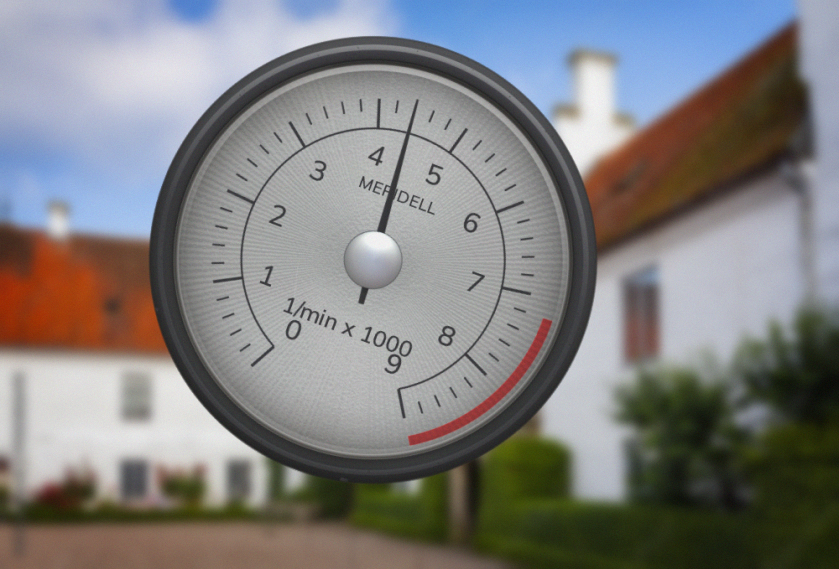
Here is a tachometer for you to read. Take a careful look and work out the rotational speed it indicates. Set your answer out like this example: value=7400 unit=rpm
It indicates value=4400 unit=rpm
